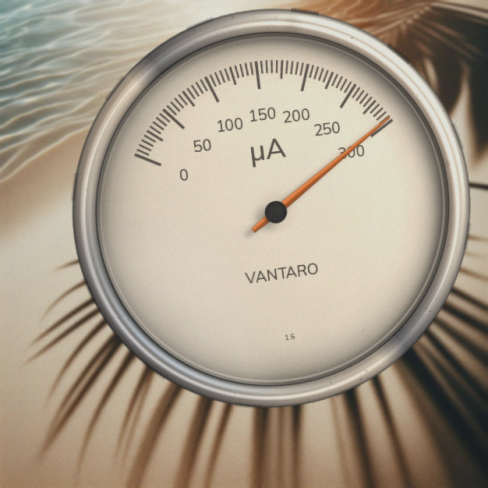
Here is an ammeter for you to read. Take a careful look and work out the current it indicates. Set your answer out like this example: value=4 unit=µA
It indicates value=295 unit=µA
